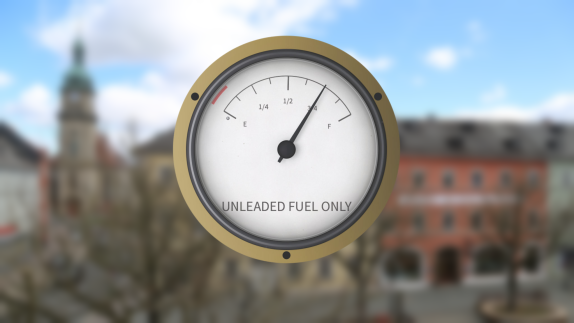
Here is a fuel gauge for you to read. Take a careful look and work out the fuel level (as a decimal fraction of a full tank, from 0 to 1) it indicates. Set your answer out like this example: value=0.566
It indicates value=0.75
